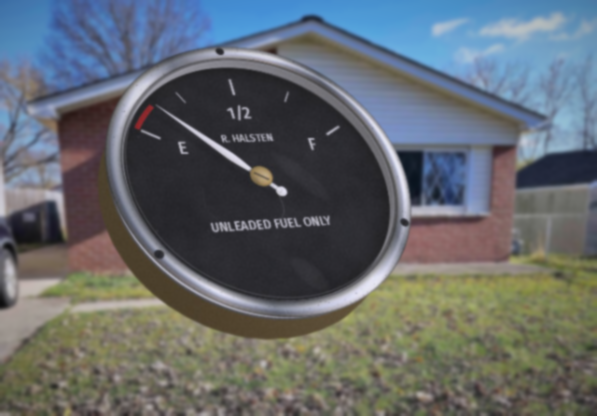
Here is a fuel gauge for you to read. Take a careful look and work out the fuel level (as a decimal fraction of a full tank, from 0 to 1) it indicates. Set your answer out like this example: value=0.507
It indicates value=0.125
